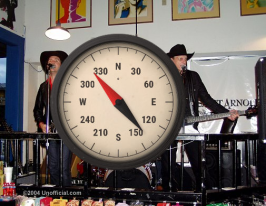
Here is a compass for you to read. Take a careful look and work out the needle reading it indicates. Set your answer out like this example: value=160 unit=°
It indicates value=320 unit=°
